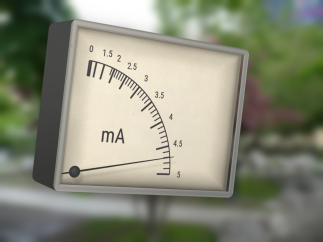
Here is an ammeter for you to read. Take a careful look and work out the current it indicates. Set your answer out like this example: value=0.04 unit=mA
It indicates value=4.7 unit=mA
